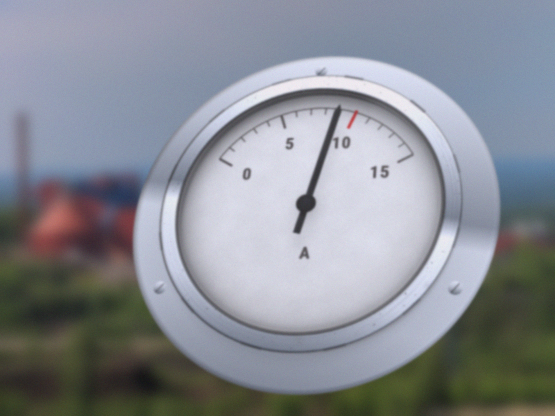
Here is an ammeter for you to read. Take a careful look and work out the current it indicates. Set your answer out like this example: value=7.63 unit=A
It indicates value=9 unit=A
